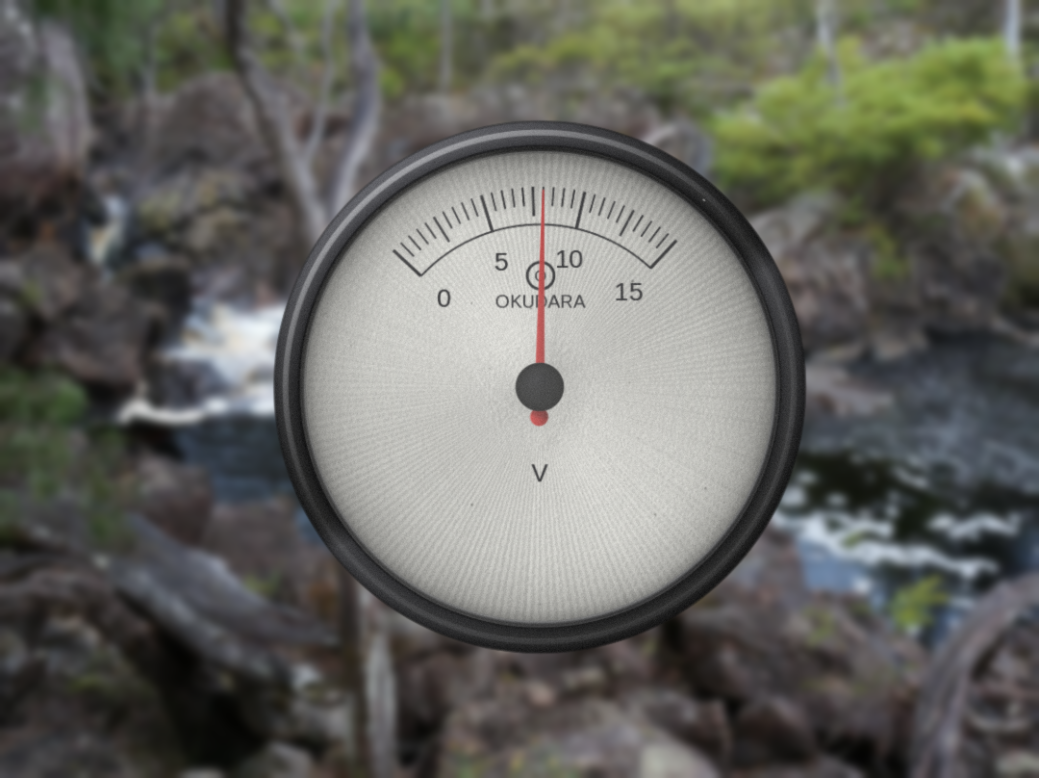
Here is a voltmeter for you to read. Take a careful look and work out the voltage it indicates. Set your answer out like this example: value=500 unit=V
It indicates value=8 unit=V
